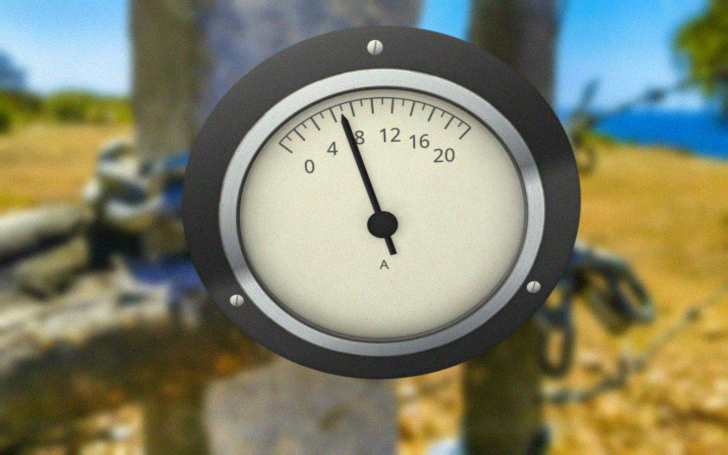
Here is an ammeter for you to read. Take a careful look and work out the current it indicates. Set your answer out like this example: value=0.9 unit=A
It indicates value=7 unit=A
